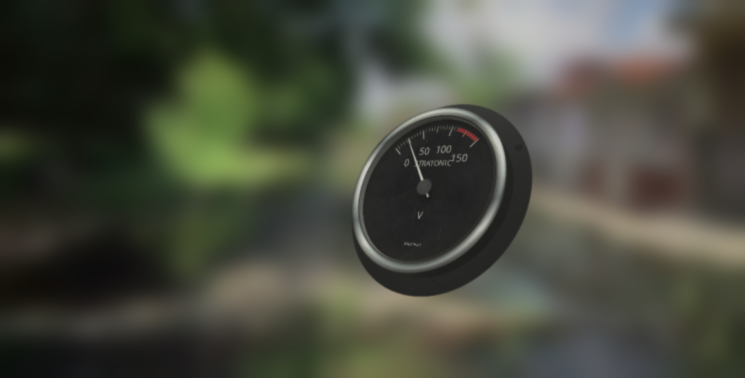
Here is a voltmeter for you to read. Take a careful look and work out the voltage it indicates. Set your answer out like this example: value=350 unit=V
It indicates value=25 unit=V
